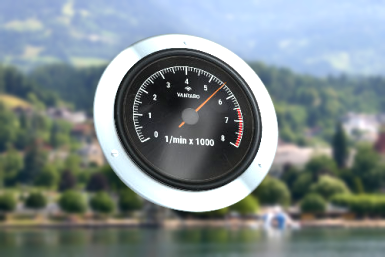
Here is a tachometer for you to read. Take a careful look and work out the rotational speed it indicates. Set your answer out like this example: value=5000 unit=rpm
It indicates value=5500 unit=rpm
